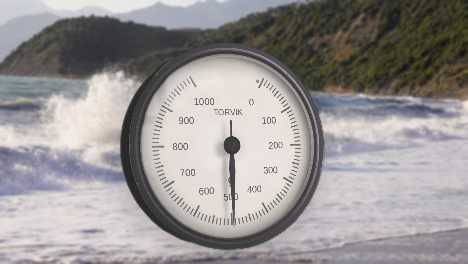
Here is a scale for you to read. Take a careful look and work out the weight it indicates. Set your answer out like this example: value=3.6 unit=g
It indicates value=500 unit=g
